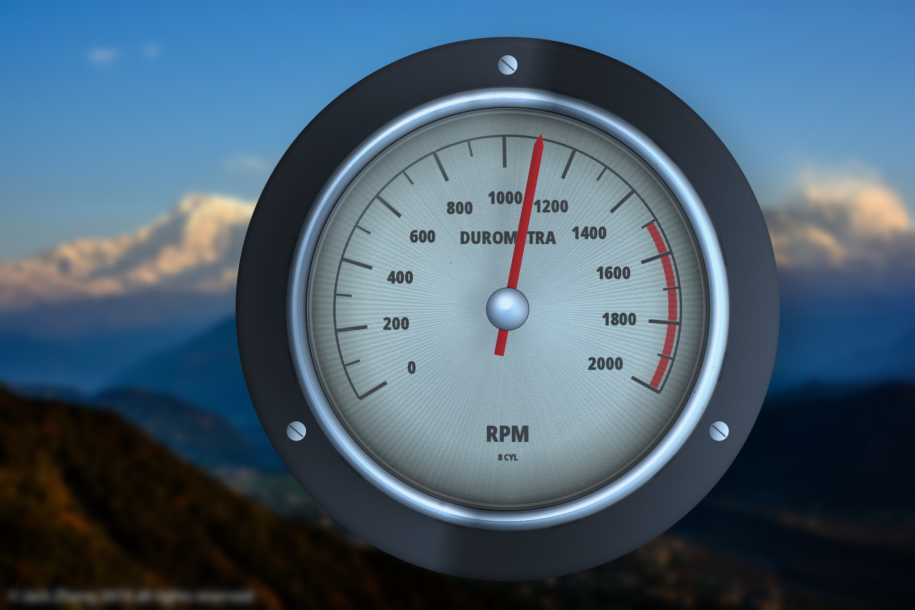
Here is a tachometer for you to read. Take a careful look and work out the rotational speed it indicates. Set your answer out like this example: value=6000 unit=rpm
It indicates value=1100 unit=rpm
